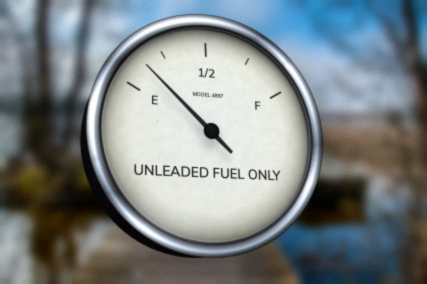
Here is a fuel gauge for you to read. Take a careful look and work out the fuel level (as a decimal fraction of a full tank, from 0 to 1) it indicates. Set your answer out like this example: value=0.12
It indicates value=0.125
